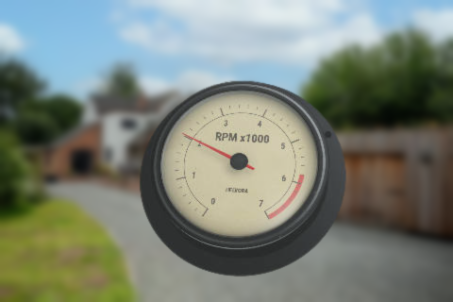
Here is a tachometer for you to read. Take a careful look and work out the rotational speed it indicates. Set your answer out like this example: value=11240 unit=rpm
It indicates value=2000 unit=rpm
